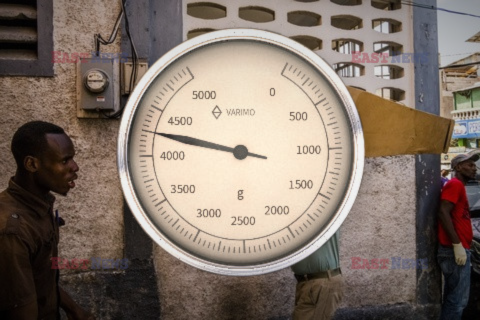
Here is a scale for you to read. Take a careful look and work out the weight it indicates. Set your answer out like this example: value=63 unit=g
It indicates value=4250 unit=g
